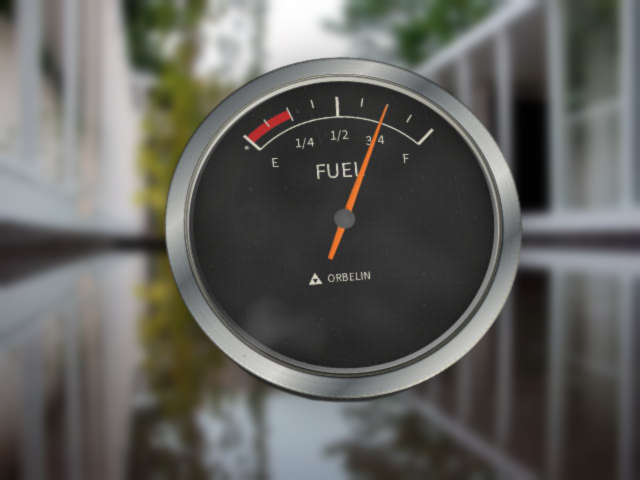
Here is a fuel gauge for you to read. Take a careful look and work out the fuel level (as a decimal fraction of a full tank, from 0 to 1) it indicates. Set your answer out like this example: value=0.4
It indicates value=0.75
